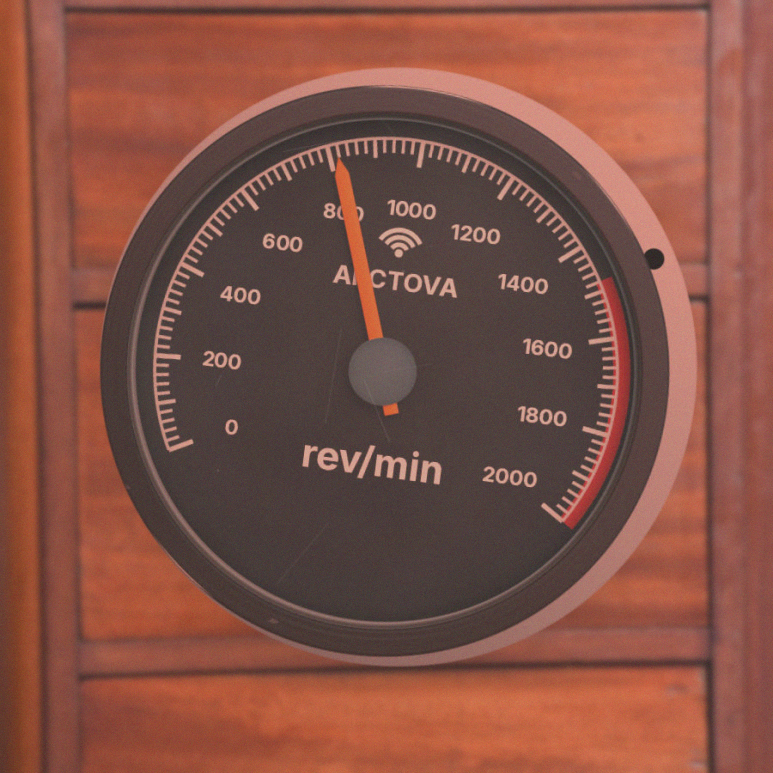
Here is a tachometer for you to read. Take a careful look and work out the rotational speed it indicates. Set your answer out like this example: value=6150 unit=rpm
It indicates value=820 unit=rpm
